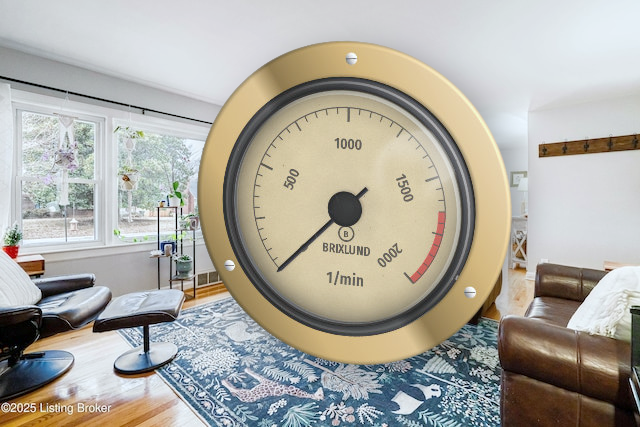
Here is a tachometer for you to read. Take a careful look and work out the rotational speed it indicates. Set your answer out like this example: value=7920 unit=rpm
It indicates value=0 unit=rpm
